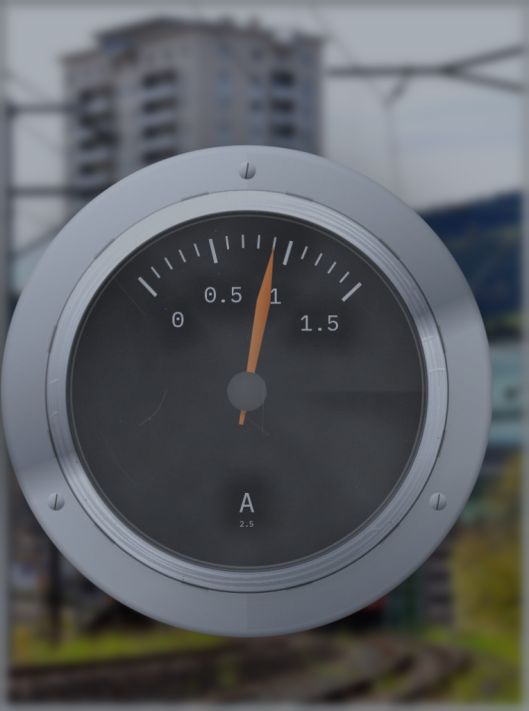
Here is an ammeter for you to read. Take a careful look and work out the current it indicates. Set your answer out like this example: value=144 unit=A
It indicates value=0.9 unit=A
